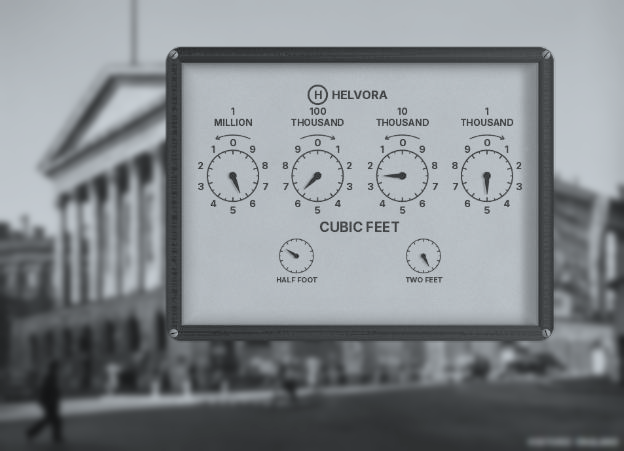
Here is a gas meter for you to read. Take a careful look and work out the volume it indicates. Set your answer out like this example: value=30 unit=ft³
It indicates value=562500 unit=ft³
